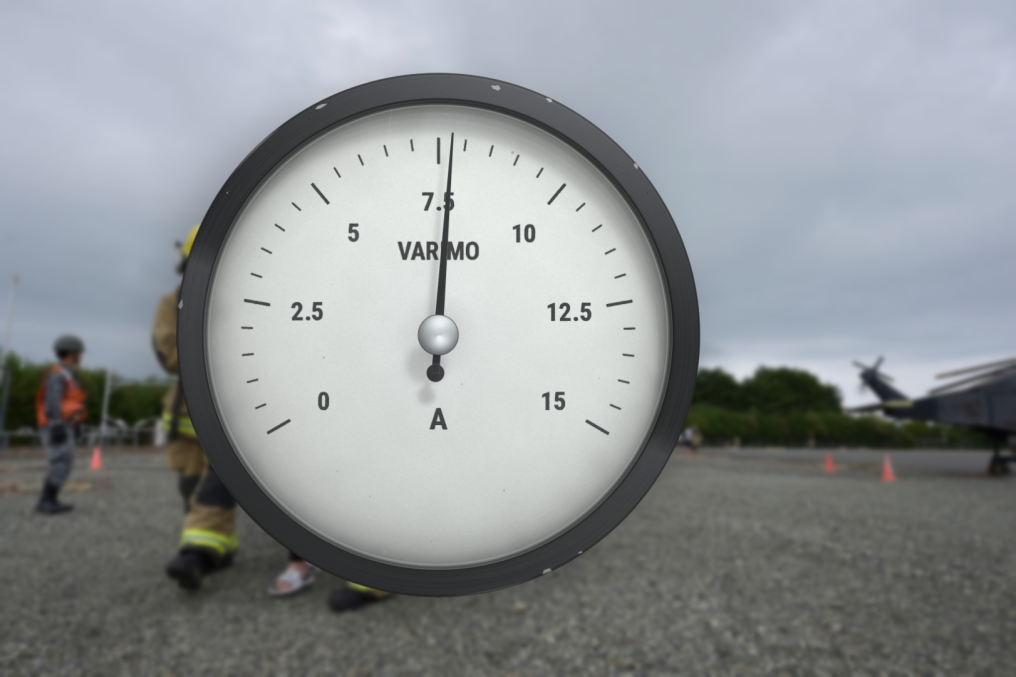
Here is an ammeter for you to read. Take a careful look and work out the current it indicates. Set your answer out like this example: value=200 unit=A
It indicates value=7.75 unit=A
